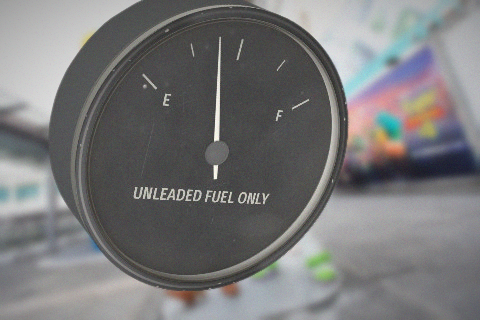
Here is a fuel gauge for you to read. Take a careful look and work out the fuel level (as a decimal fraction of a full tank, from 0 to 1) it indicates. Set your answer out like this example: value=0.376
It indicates value=0.375
